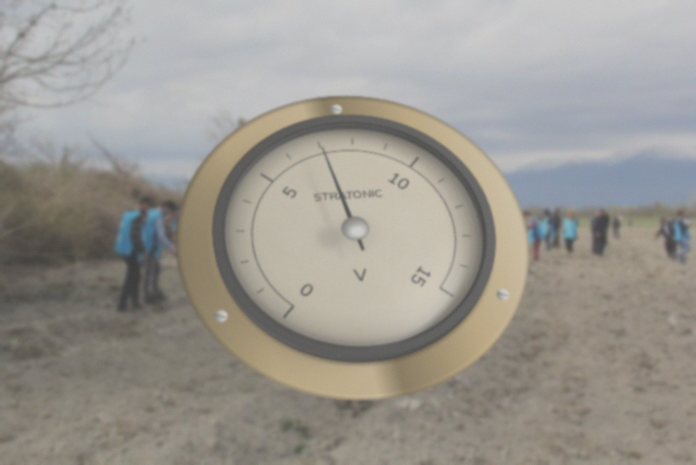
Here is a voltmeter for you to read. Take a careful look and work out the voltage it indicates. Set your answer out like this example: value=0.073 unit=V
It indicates value=7 unit=V
